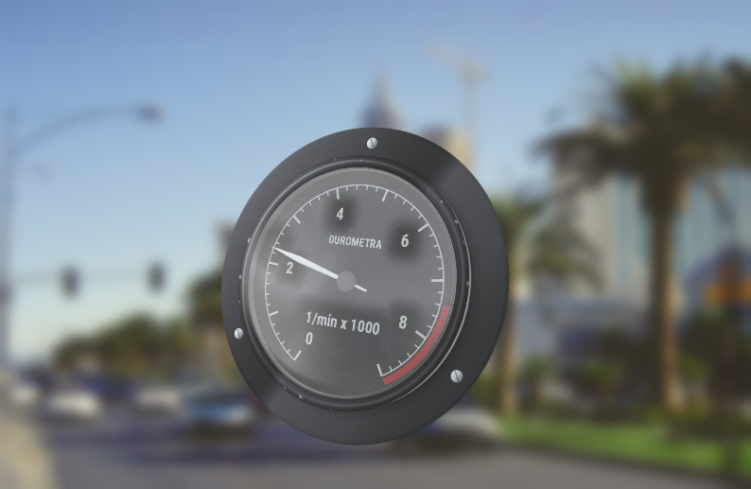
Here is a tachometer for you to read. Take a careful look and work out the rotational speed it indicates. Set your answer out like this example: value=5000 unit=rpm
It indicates value=2300 unit=rpm
